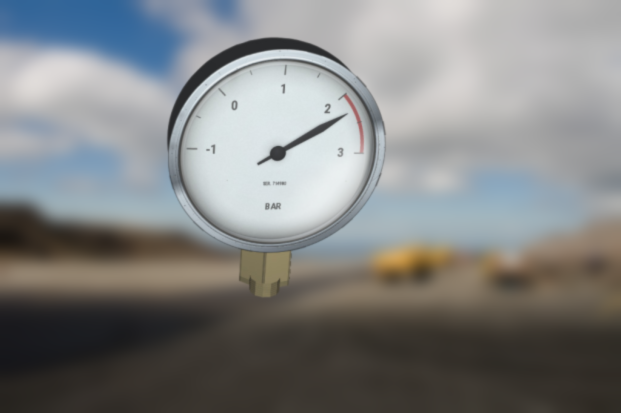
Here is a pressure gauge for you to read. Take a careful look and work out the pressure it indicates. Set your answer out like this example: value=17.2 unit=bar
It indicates value=2.25 unit=bar
